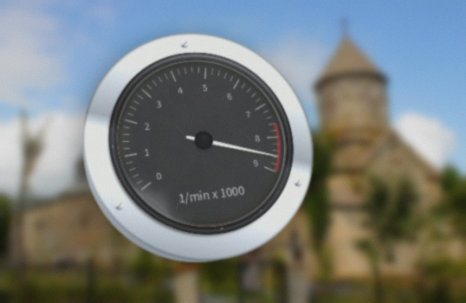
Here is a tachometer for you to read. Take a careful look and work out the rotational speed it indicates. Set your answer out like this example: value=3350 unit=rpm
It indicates value=8600 unit=rpm
